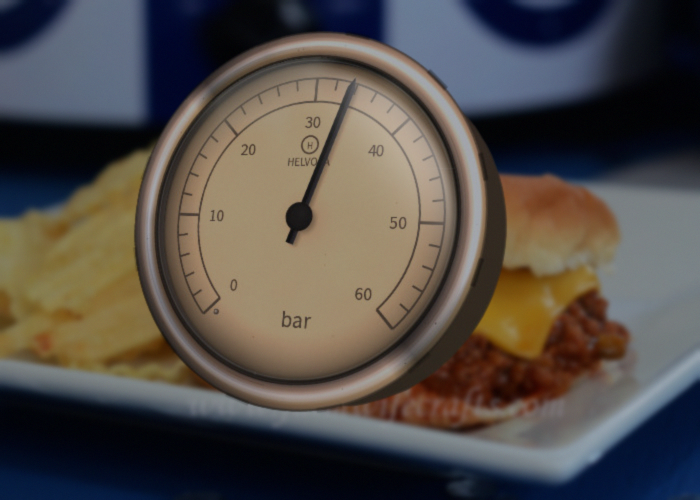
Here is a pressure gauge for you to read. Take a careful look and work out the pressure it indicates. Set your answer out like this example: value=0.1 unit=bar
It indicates value=34 unit=bar
